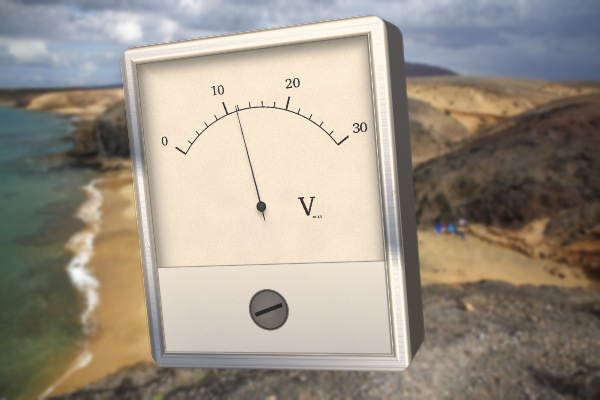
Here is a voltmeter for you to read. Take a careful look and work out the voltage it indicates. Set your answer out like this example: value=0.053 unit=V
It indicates value=12 unit=V
